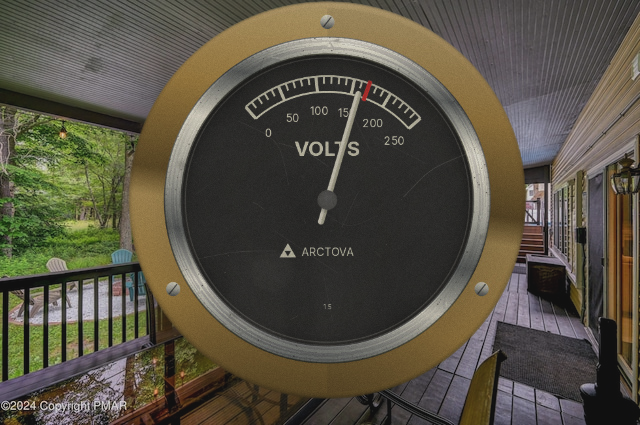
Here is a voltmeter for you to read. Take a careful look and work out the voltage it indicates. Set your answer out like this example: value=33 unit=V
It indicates value=160 unit=V
